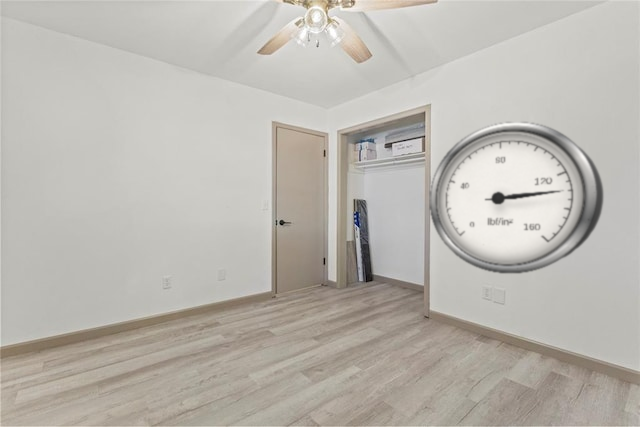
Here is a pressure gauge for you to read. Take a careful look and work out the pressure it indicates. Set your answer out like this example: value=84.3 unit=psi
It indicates value=130 unit=psi
